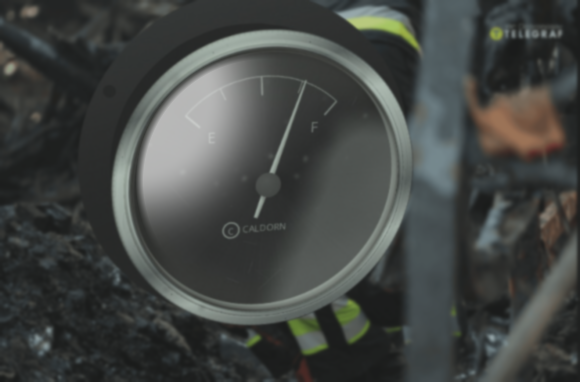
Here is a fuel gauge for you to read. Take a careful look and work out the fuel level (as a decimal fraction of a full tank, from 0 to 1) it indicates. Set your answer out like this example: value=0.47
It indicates value=0.75
